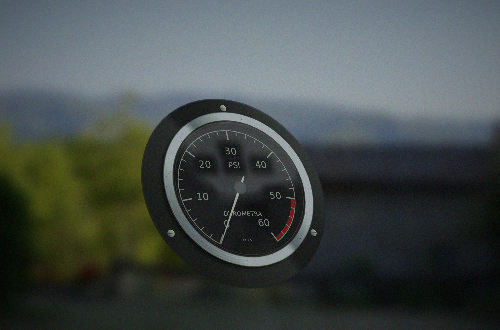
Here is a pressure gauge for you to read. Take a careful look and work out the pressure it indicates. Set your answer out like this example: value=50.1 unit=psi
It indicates value=0 unit=psi
